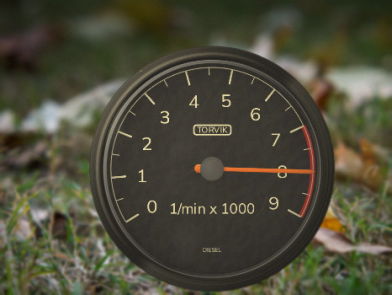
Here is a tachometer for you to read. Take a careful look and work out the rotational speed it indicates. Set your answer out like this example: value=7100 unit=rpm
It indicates value=8000 unit=rpm
